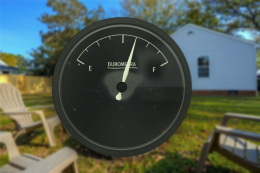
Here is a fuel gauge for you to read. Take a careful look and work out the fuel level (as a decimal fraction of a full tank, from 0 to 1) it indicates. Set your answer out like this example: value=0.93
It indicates value=0.625
